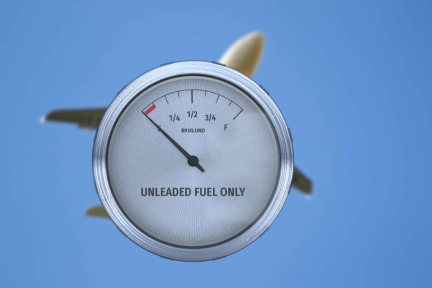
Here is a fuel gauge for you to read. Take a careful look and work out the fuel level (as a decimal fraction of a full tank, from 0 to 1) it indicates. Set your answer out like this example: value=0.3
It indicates value=0
